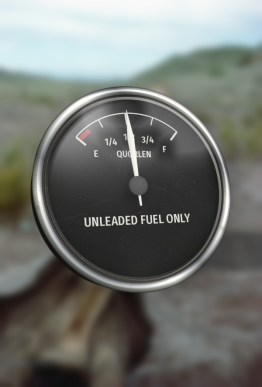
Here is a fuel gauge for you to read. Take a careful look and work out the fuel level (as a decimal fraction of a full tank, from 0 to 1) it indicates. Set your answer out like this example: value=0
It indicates value=0.5
